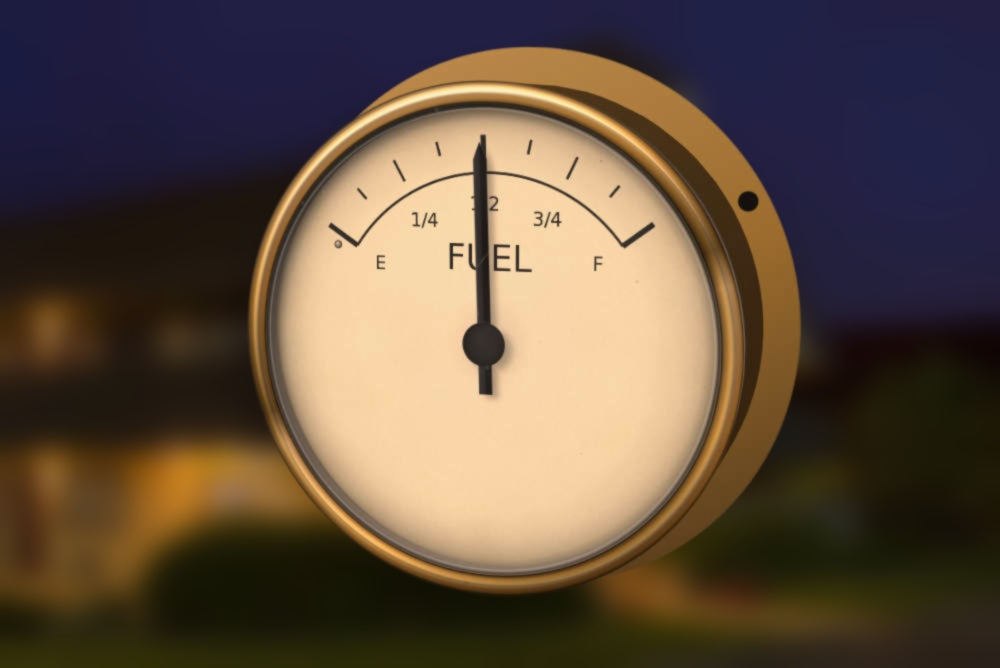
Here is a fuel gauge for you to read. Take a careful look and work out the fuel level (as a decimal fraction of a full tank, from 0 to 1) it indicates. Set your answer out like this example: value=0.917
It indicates value=0.5
